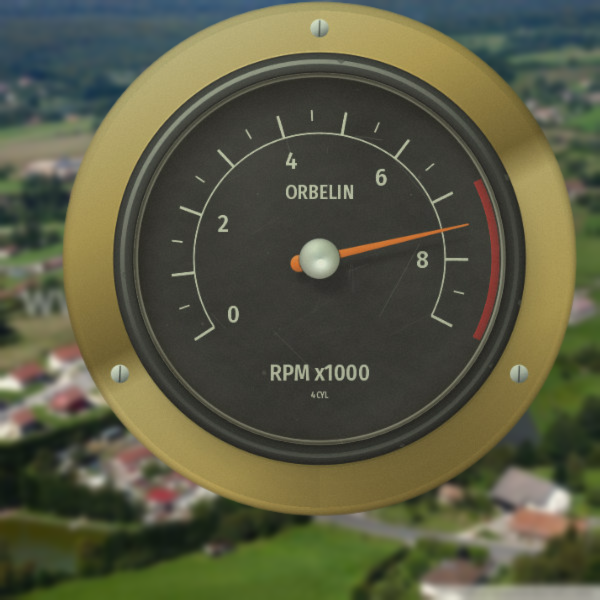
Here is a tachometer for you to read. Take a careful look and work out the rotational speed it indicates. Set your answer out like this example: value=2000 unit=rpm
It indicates value=7500 unit=rpm
